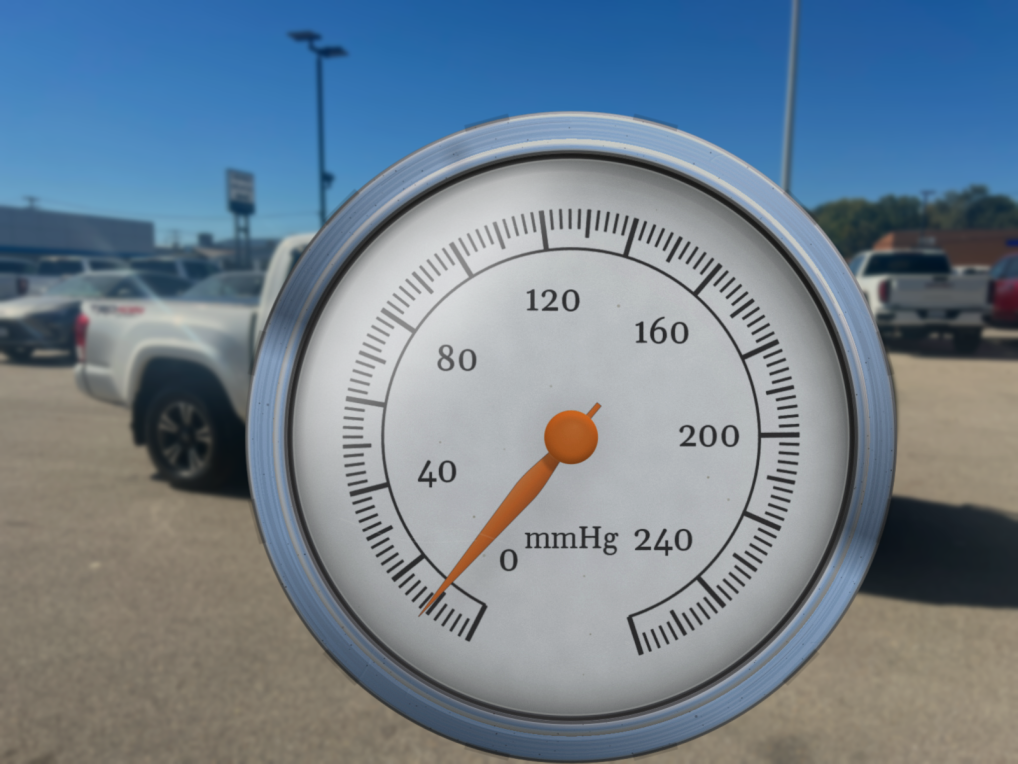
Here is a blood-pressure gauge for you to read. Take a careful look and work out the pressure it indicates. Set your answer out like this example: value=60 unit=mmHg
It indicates value=11 unit=mmHg
